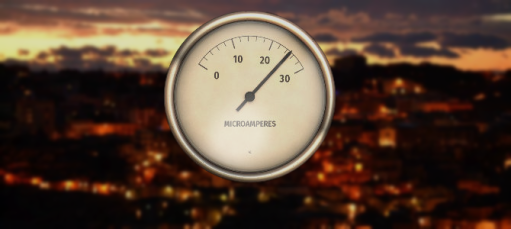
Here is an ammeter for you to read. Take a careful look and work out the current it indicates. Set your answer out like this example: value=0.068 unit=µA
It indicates value=25 unit=µA
